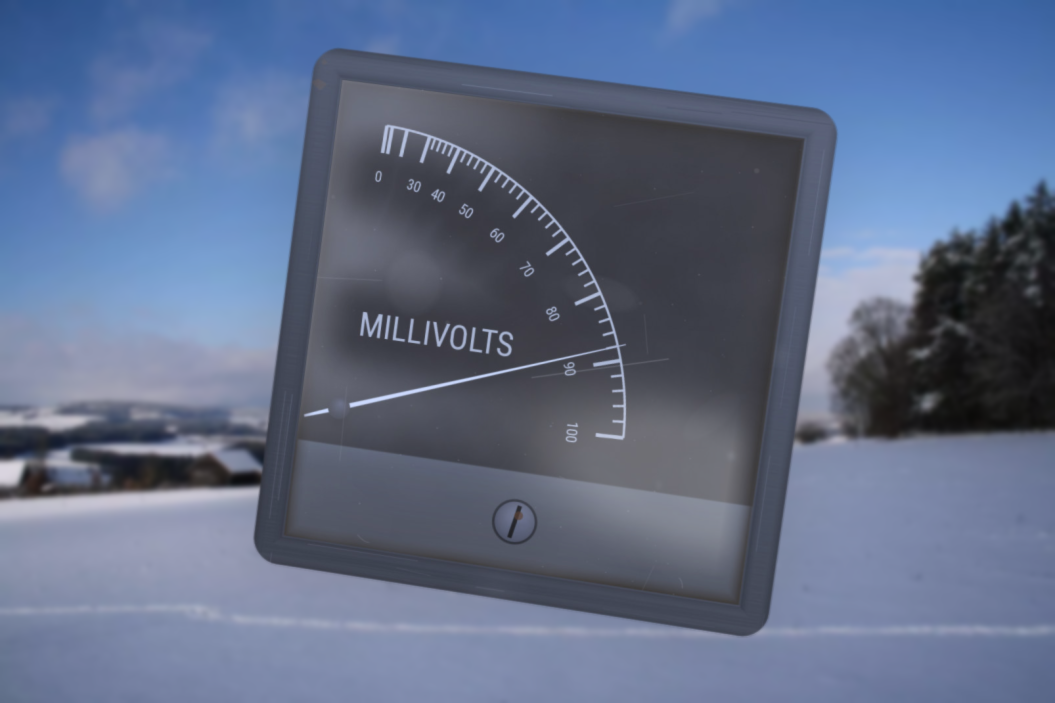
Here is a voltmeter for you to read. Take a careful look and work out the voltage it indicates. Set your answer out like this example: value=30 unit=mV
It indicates value=88 unit=mV
